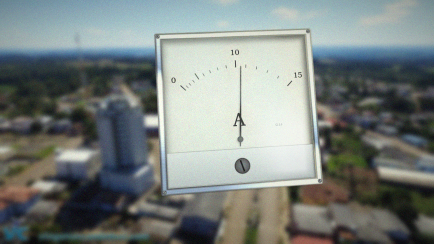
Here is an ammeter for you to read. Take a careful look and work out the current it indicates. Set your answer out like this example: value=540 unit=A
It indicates value=10.5 unit=A
